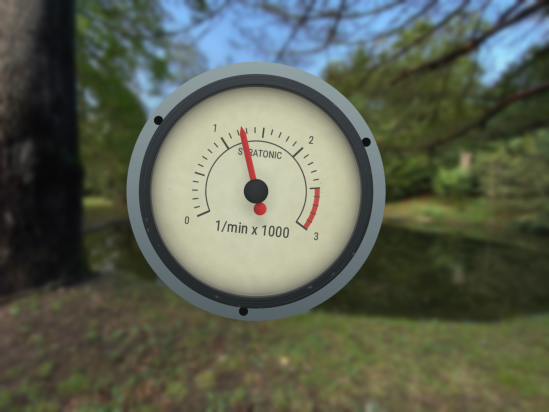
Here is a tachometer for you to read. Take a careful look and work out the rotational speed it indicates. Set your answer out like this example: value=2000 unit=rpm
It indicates value=1250 unit=rpm
